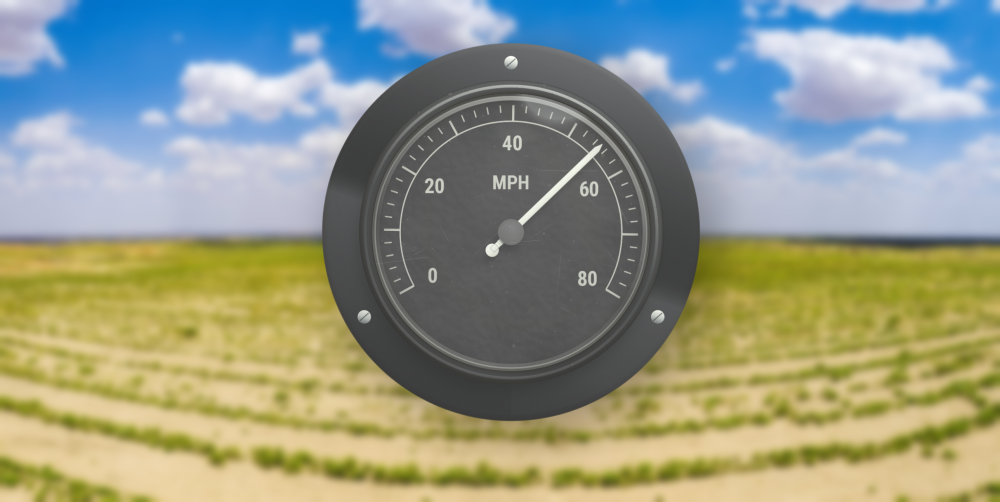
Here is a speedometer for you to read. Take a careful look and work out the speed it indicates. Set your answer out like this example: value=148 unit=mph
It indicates value=55 unit=mph
